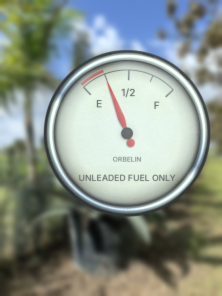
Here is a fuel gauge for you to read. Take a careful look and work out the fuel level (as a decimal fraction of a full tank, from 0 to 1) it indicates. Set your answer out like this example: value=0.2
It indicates value=0.25
